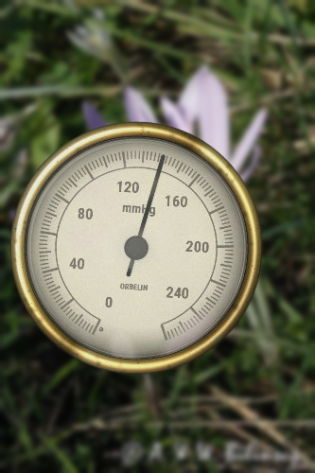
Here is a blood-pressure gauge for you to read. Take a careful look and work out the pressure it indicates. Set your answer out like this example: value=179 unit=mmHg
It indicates value=140 unit=mmHg
